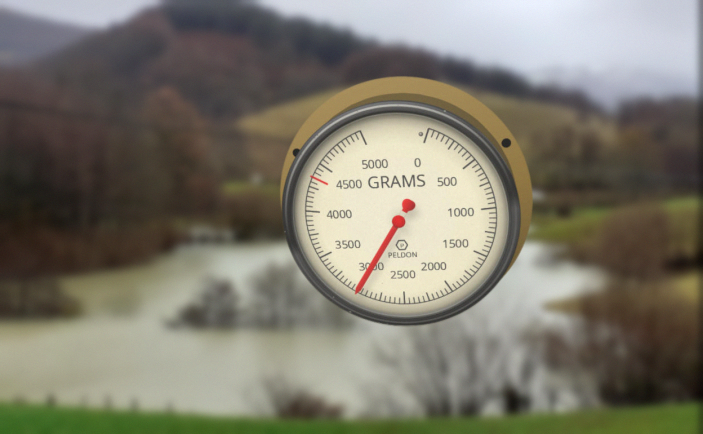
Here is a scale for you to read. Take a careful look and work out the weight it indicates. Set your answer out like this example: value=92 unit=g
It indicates value=3000 unit=g
